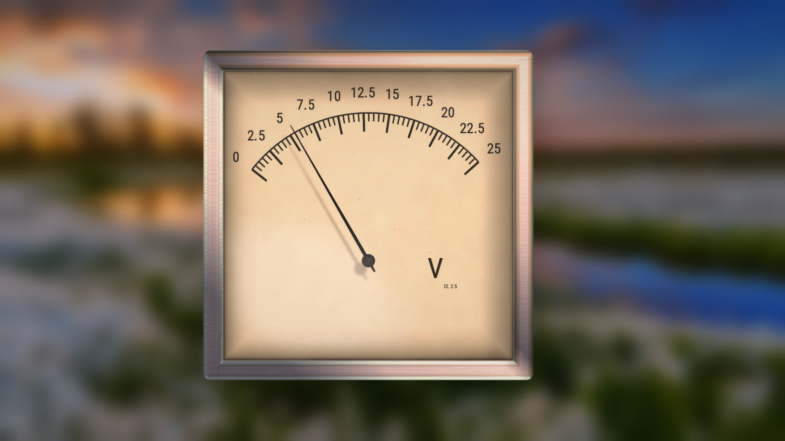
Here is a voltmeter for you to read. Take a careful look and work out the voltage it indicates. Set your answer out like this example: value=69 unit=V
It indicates value=5.5 unit=V
